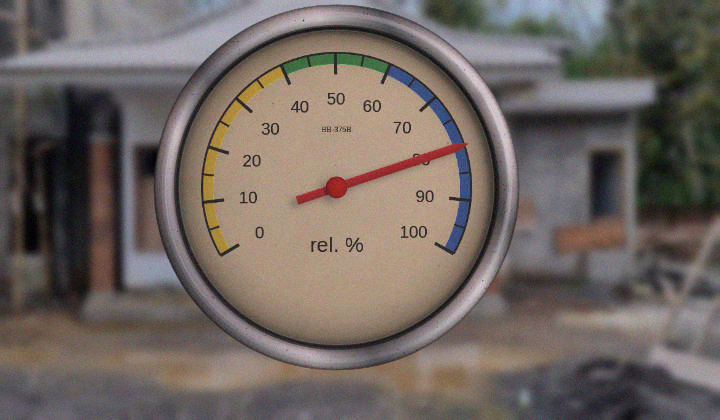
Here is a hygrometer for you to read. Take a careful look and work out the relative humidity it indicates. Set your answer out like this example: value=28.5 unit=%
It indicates value=80 unit=%
